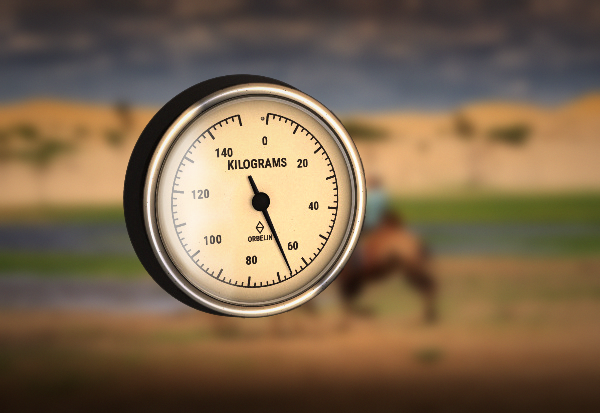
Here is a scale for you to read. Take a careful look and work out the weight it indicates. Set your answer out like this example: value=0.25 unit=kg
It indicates value=66 unit=kg
